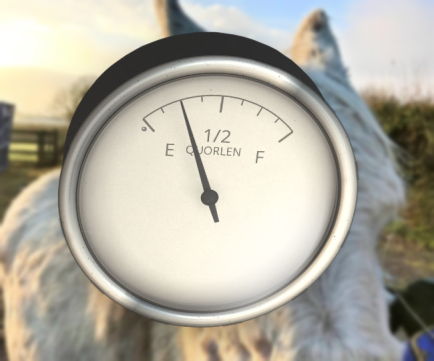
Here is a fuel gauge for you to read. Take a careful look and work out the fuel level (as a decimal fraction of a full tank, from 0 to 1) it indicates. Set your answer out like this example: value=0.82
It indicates value=0.25
